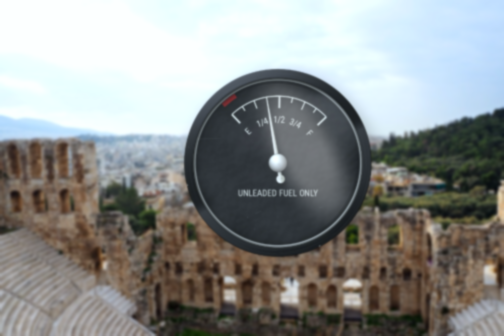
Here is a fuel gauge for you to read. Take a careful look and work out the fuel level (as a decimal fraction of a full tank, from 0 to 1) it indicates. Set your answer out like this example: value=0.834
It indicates value=0.375
